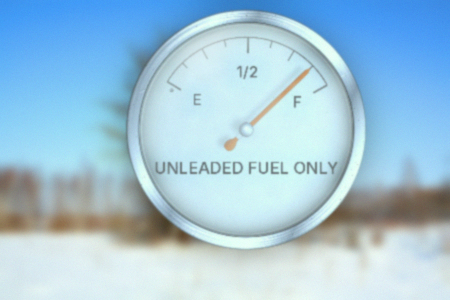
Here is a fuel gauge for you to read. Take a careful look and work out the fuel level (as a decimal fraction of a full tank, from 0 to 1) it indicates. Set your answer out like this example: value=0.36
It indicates value=0.875
